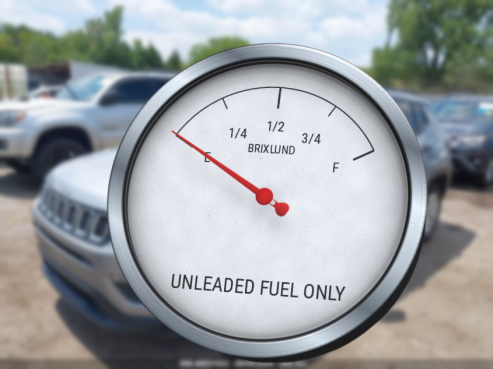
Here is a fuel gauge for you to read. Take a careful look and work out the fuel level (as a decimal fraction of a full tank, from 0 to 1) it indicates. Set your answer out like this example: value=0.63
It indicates value=0
